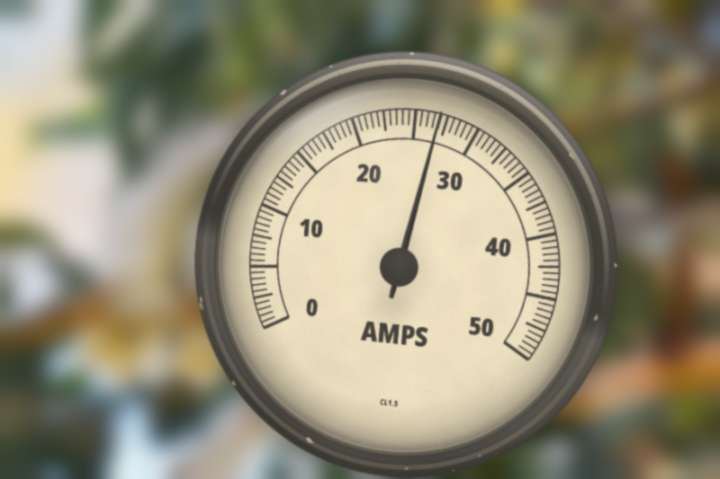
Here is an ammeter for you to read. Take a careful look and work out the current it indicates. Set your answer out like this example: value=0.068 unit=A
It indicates value=27 unit=A
